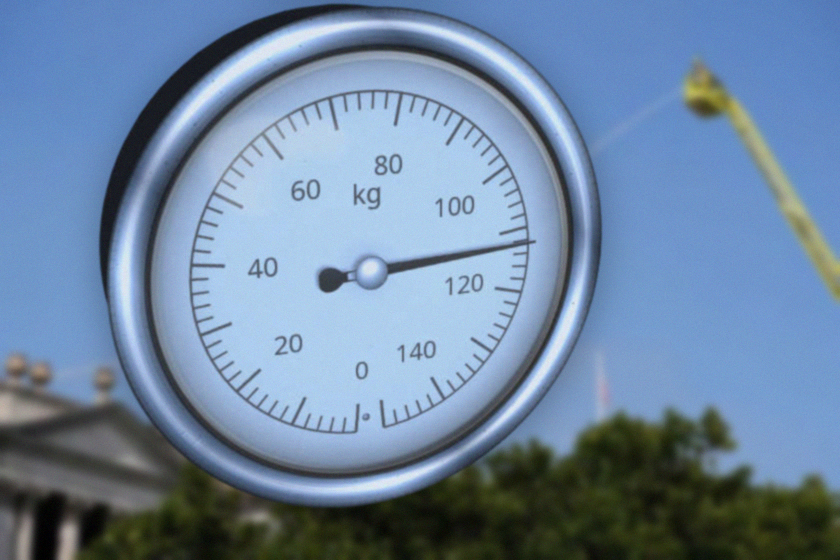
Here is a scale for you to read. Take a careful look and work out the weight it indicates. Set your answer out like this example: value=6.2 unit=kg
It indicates value=112 unit=kg
